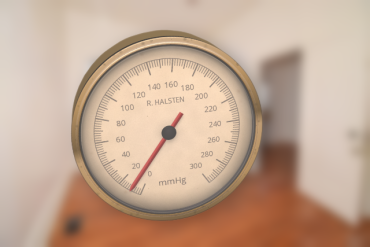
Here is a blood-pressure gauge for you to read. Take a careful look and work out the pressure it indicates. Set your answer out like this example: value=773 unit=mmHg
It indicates value=10 unit=mmHg
